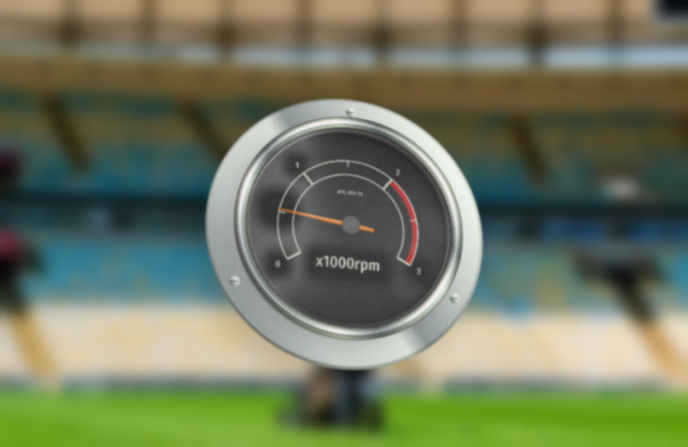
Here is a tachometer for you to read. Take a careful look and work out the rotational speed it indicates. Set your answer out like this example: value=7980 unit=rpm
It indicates value=500 unit=rpm
